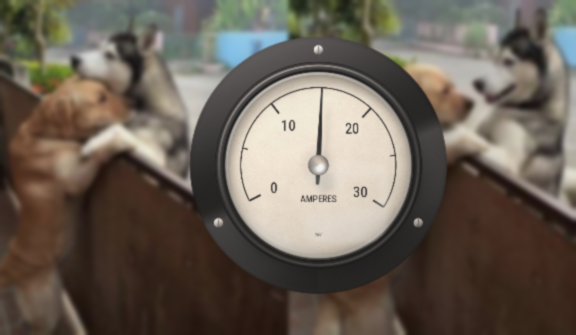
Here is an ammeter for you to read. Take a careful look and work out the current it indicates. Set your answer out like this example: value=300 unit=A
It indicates value=15 unit=A
